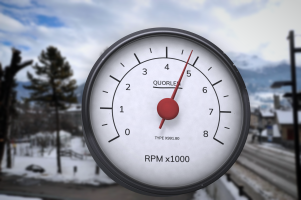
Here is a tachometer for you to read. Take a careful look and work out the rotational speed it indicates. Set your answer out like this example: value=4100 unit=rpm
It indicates value=4750 unit=rpm
